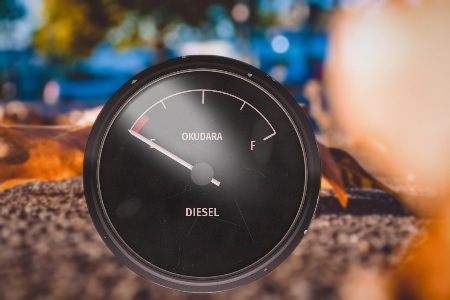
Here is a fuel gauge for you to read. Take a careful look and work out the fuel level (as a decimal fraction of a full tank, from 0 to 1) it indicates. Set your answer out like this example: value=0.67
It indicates value=0
